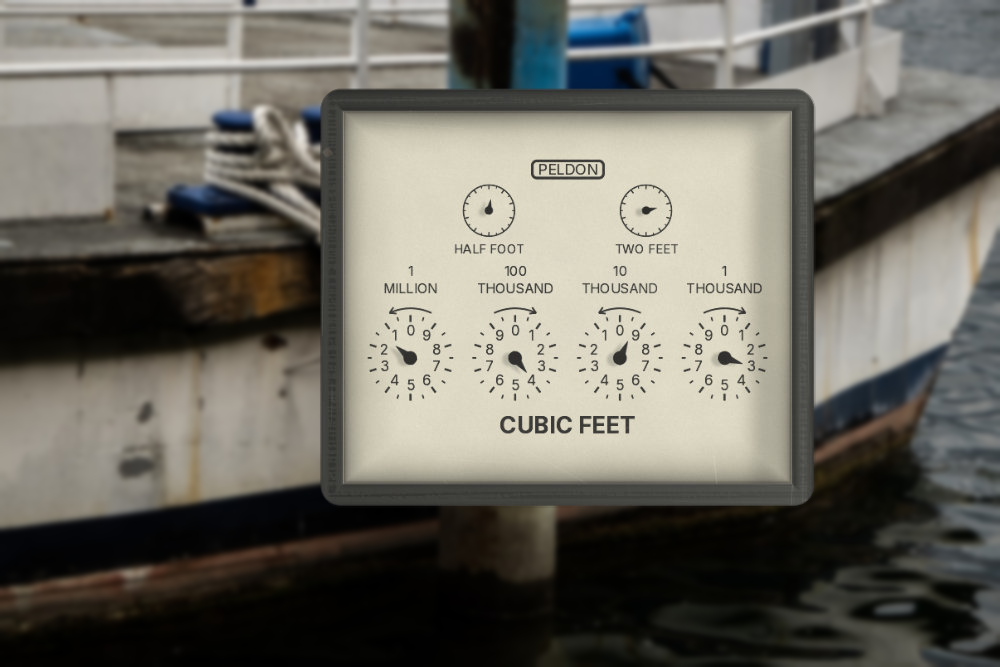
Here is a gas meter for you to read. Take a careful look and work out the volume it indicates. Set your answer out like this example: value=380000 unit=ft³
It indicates value=139300 unit=ft³
